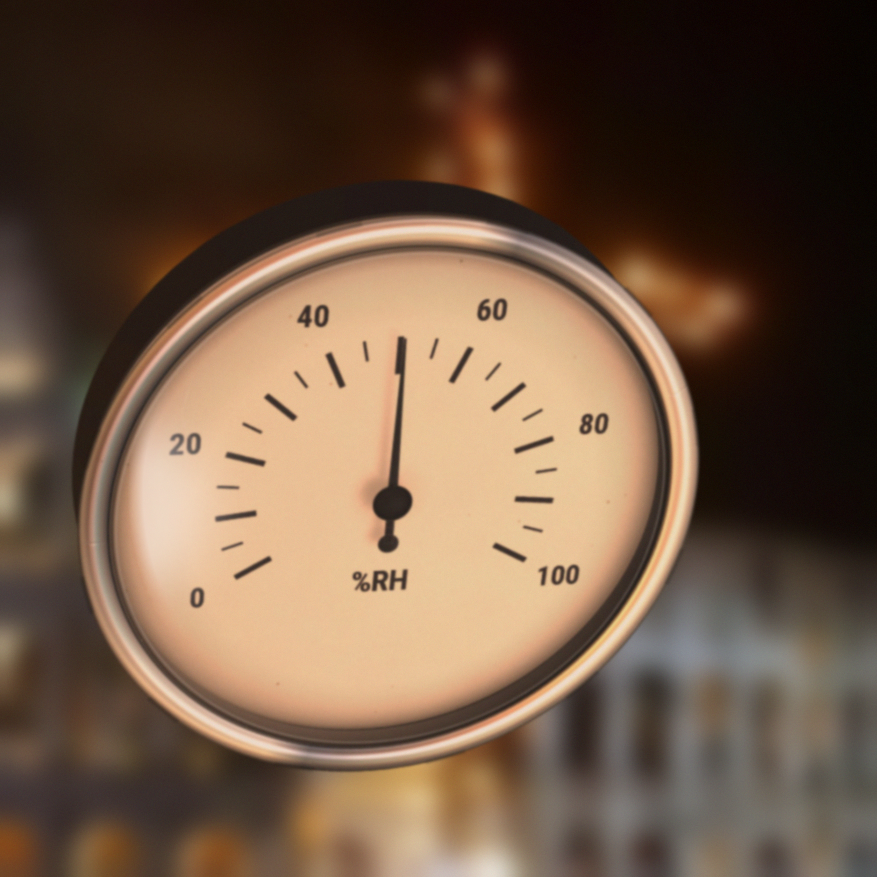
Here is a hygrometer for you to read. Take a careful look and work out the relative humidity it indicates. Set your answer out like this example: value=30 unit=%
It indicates value=50 unit=%
